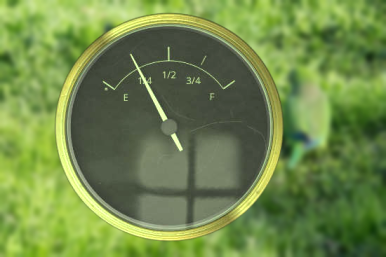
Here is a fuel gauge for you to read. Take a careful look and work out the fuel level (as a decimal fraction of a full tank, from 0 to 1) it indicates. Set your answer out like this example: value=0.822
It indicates value=0.25
